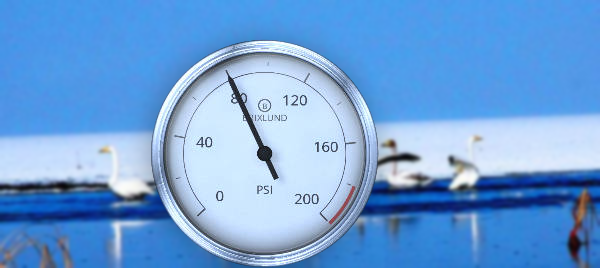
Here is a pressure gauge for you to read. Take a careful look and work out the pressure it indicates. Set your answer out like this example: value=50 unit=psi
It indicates value=80 unit=psi
